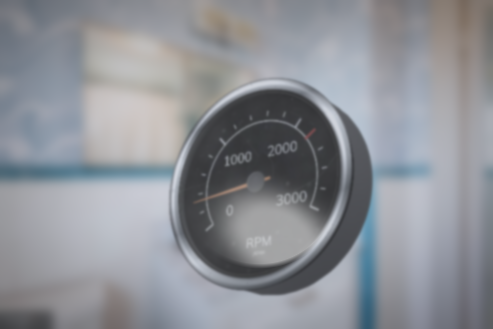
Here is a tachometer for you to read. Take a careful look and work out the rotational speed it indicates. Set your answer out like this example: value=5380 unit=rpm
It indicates value=300 unit=rpm
